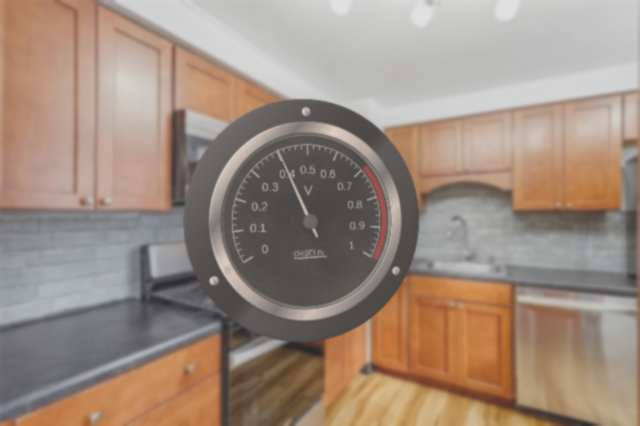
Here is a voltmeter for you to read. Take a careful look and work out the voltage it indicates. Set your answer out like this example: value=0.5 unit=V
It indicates value=0.4 unit=V
